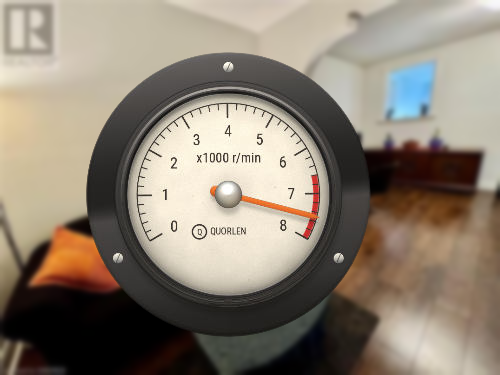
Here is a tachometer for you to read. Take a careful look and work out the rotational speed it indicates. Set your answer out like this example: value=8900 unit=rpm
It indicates value=7500 unit=rpm
